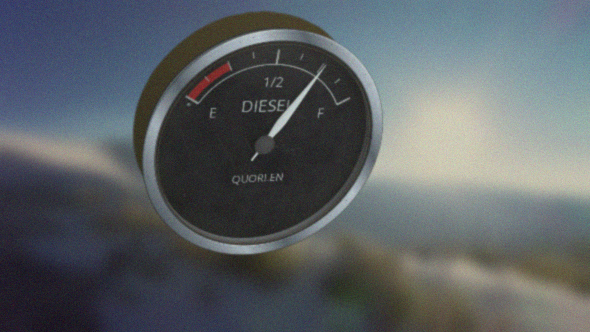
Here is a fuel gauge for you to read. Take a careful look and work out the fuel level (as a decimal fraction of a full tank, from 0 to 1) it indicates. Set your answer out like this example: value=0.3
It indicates value=0.75
